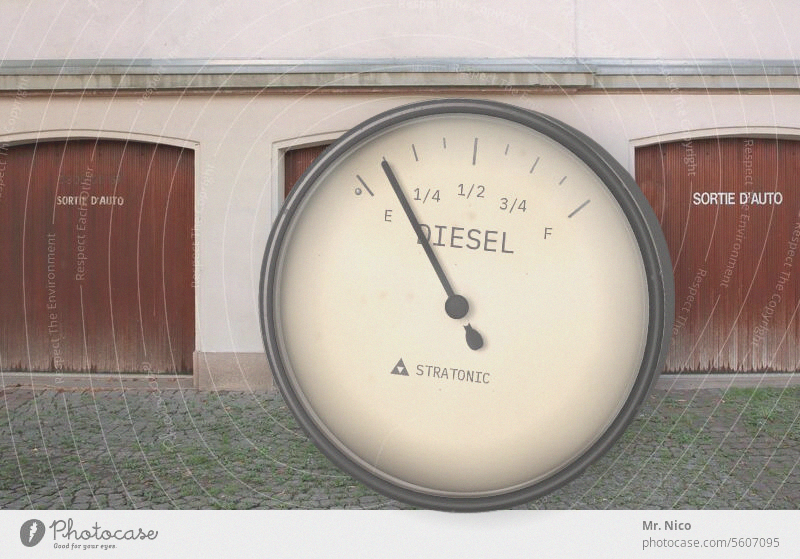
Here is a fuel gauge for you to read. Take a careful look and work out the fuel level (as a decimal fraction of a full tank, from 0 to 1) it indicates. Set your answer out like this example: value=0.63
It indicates value=0.125
